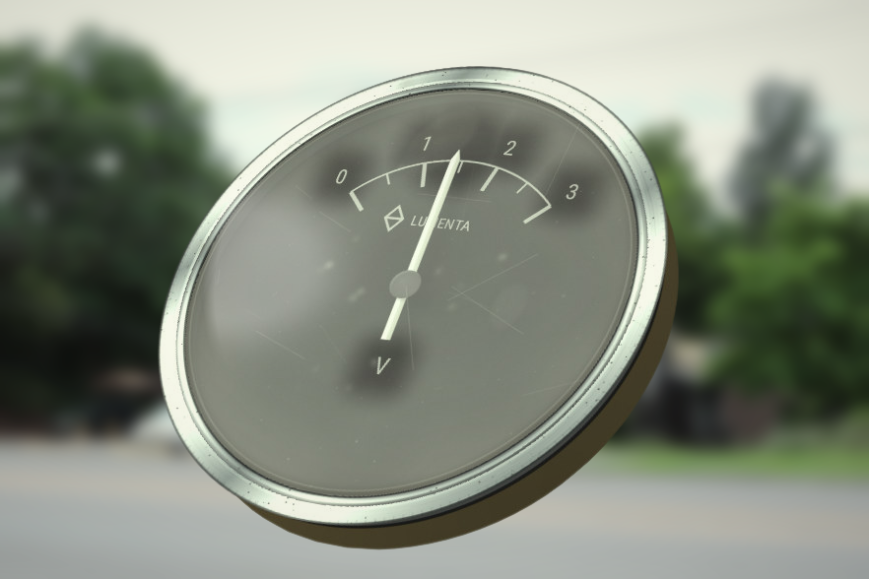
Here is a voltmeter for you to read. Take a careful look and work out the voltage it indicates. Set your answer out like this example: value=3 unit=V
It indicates value=1.5 unit=V
